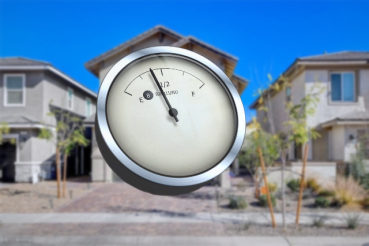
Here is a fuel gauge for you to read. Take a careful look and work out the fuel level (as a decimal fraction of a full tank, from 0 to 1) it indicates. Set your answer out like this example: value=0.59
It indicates value=0.375
